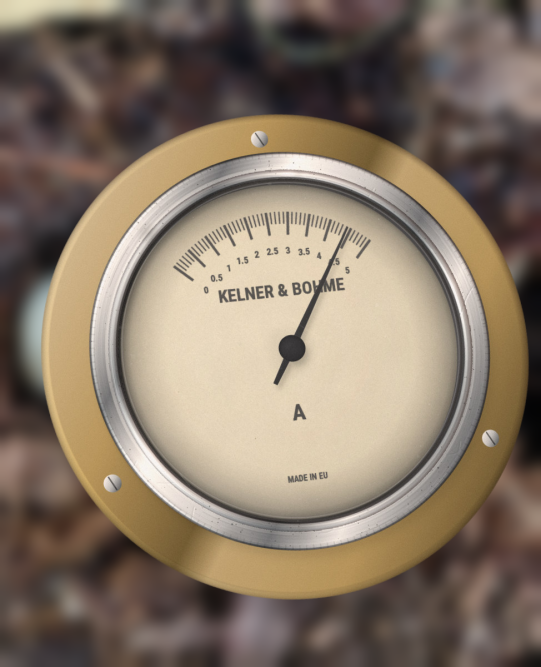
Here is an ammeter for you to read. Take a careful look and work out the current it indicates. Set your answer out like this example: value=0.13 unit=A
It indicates value=4.4 unit=A
